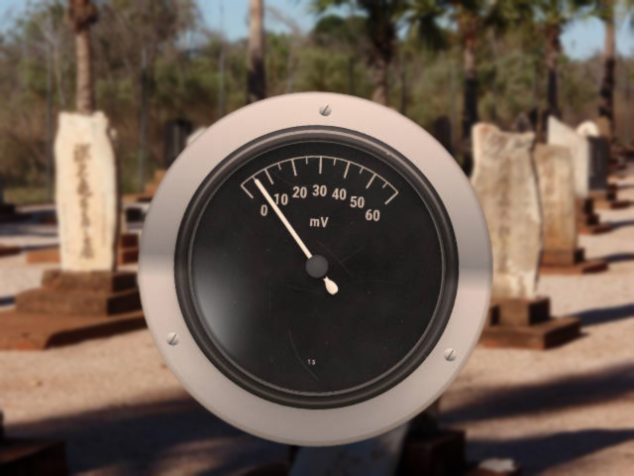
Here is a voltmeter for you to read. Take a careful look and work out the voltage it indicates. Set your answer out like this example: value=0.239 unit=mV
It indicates value=5 unit=mV
